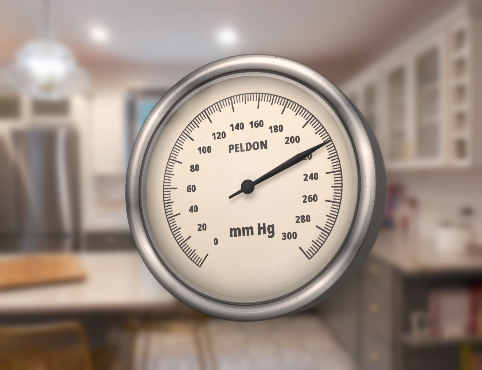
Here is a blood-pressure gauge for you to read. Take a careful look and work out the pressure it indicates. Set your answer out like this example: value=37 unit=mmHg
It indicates value=220 unit=mmHg
